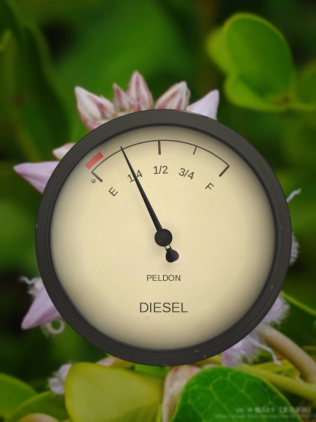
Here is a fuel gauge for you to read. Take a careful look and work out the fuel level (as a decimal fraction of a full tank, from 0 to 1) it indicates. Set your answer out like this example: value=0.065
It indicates value=0.25
